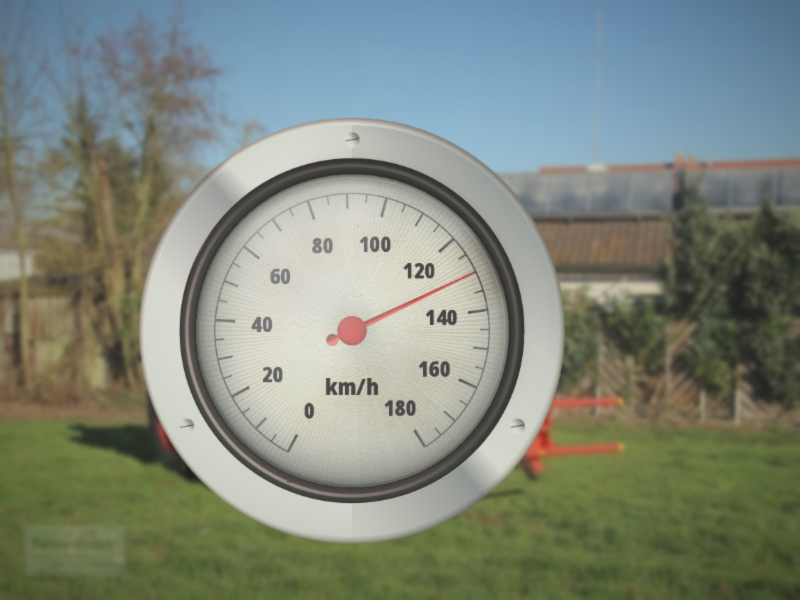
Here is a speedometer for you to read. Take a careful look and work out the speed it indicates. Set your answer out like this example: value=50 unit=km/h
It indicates value=130 unit=km/h
